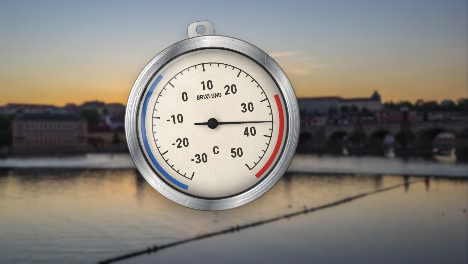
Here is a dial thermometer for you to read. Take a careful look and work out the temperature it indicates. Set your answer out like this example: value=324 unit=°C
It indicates value=36 unit=°C
